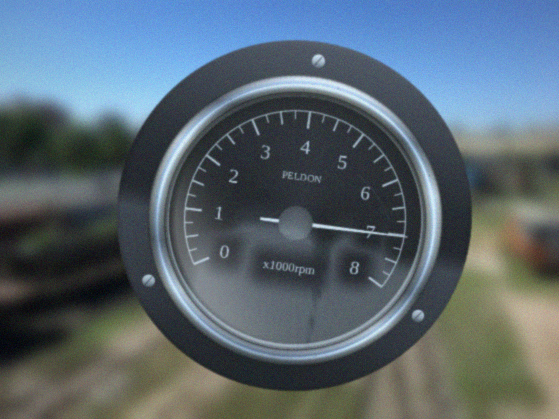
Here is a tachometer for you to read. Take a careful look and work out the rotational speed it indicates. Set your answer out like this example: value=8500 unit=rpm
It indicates value=7000 unit=rpm
